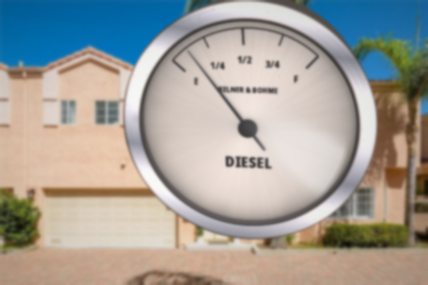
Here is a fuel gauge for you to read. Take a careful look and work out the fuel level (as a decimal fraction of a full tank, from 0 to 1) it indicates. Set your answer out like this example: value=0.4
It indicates value=0.125
